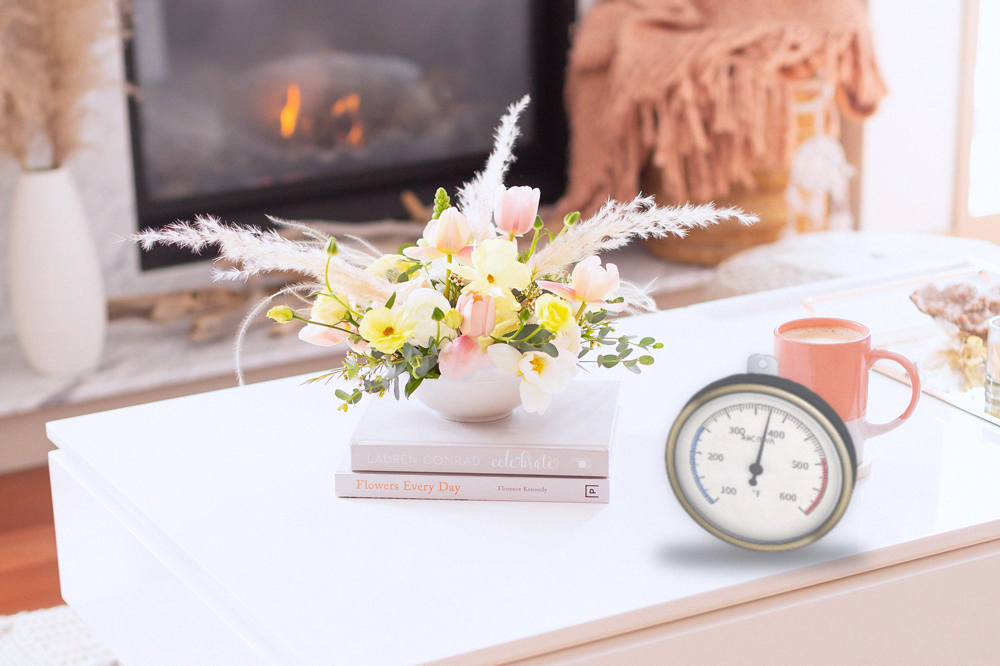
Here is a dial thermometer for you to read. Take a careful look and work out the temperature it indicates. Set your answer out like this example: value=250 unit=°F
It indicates value=375 unit=°F
